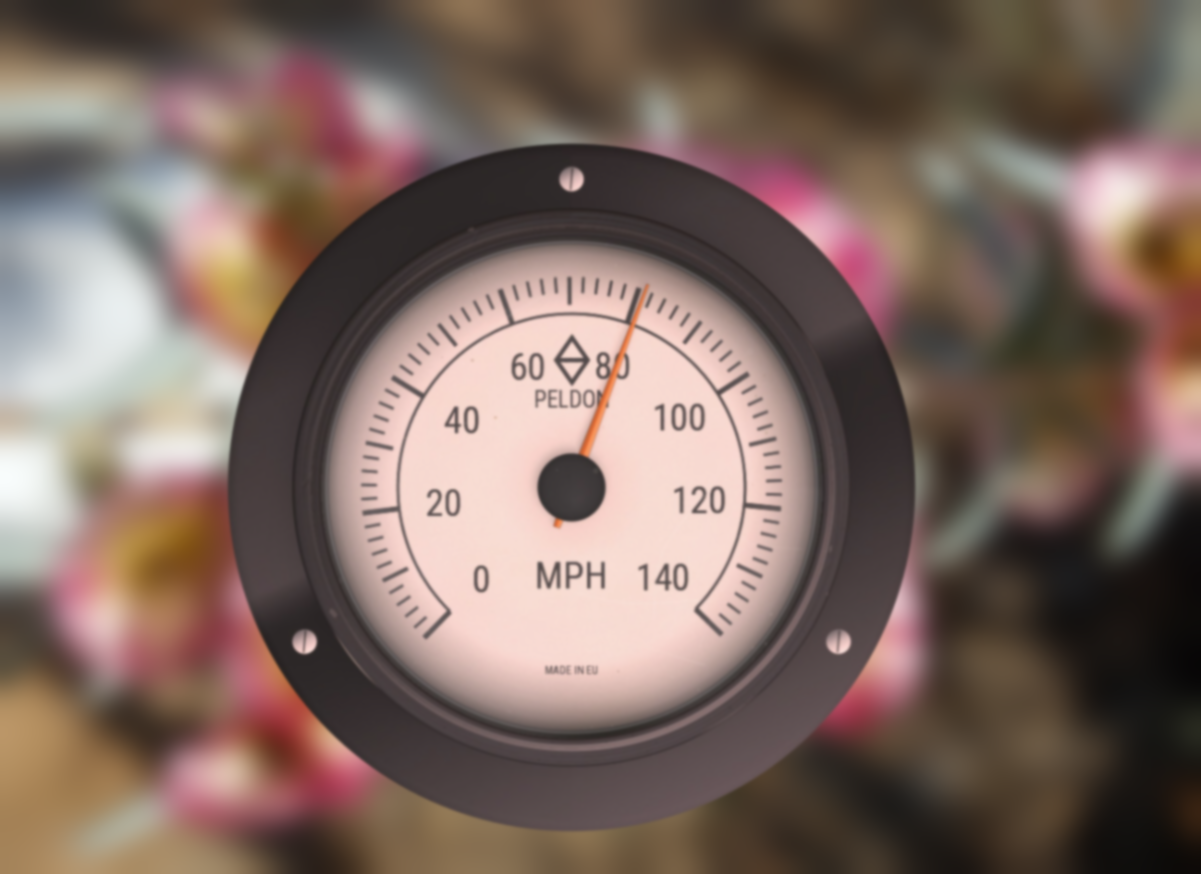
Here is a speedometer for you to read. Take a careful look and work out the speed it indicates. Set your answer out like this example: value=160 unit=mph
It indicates value=81 unit=mph
